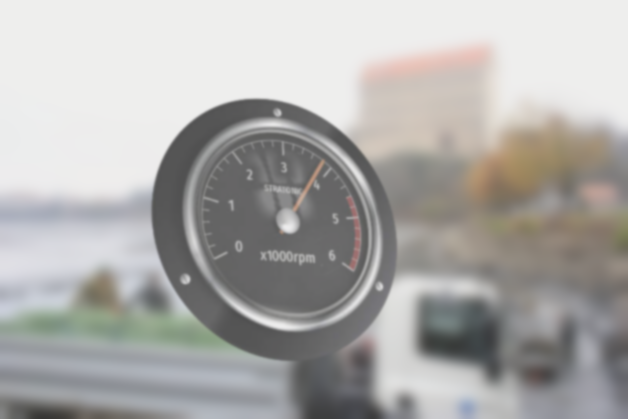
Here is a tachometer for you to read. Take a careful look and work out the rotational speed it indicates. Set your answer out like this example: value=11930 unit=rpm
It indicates value=3800 unit=rpm
